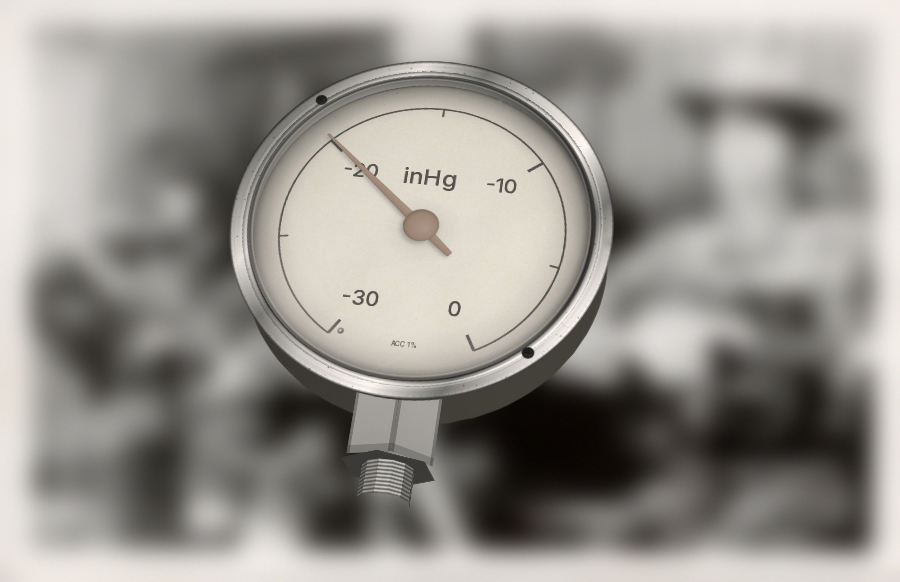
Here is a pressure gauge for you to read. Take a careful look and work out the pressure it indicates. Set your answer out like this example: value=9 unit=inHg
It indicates value=-20 unit=inHg
